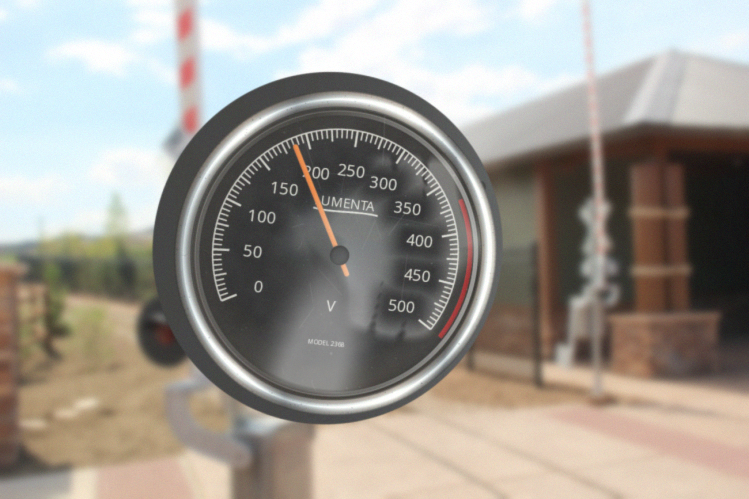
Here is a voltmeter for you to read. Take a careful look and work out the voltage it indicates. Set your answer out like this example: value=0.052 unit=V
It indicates value=185 unit=V
